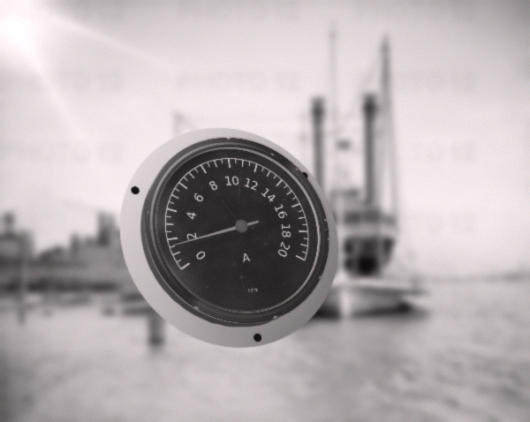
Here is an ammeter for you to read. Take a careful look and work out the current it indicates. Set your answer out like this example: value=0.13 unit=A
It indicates value=1.5 unit=A
